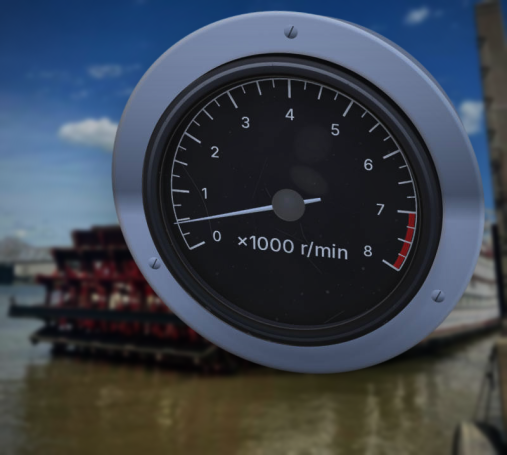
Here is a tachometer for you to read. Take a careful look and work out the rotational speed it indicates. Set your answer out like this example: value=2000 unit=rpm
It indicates value=500 unit=rpm
